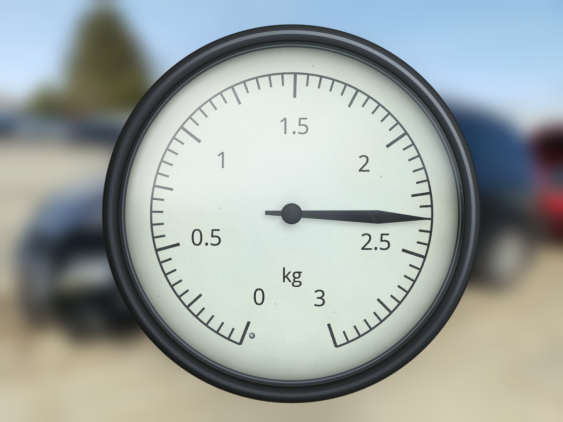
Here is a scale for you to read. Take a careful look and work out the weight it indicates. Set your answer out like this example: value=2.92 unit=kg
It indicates value=2.35 unit=kg
